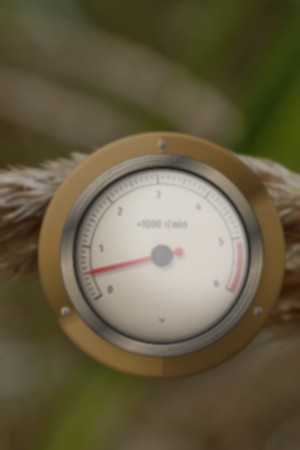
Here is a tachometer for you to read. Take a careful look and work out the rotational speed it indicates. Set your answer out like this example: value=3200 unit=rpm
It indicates value=500 unit=rpm
